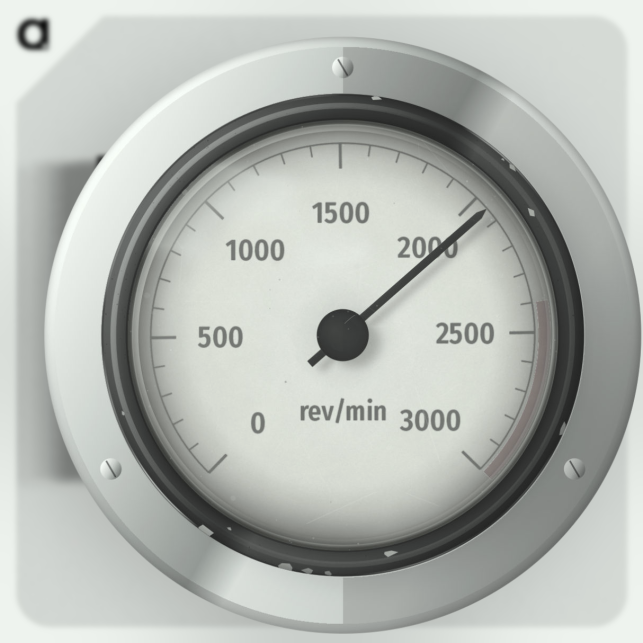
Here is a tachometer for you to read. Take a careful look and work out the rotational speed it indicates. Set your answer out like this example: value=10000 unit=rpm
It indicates value=2050 unit=rpm
